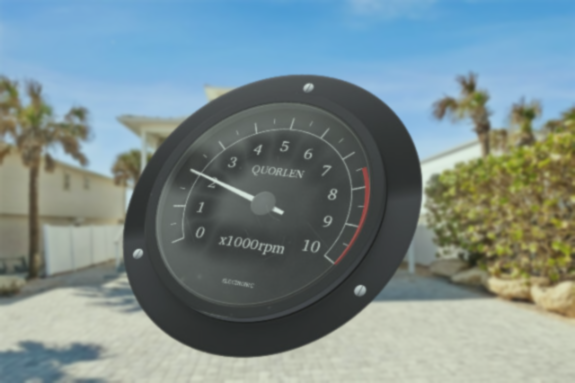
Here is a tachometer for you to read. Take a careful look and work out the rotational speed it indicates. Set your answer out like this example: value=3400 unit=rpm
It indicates value=2000 unit=rpm
